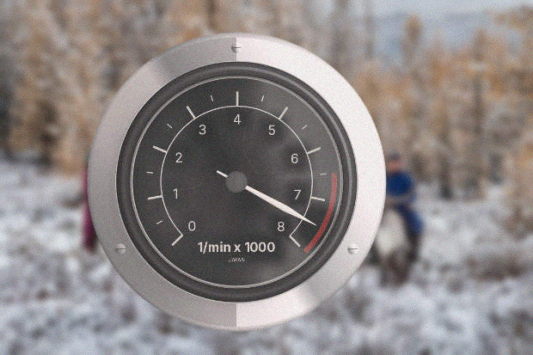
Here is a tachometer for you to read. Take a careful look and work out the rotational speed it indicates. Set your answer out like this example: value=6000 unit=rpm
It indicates value=7500 unit=rpm
